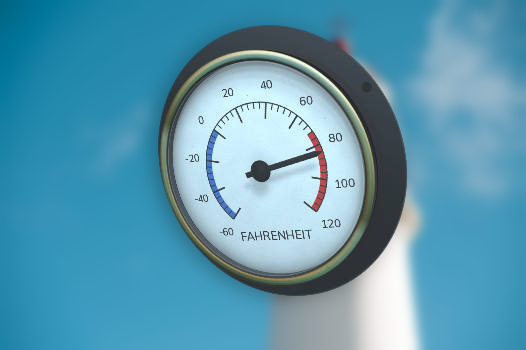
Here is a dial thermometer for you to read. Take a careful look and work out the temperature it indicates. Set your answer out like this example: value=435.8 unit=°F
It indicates value=84 unit=°F
